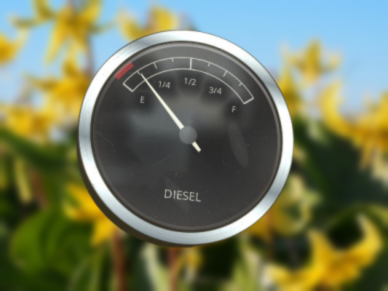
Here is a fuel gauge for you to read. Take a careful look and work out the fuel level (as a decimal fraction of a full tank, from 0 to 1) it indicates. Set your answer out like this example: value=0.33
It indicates value=0.125
